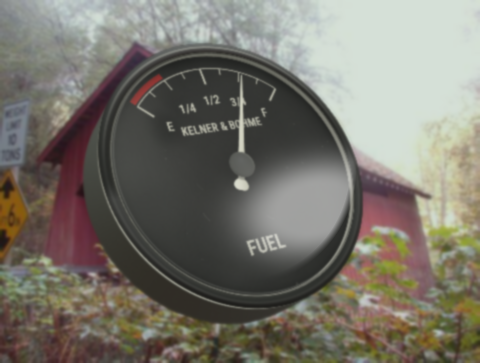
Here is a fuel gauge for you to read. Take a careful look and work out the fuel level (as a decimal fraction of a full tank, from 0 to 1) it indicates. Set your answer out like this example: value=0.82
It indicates value=0.75
